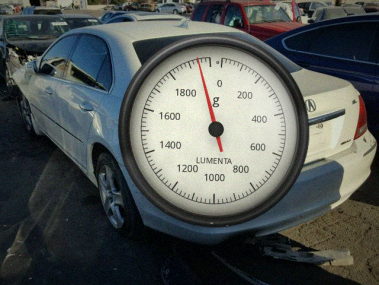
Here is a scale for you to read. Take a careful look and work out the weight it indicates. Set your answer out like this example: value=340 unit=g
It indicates value=1940 unit=g
